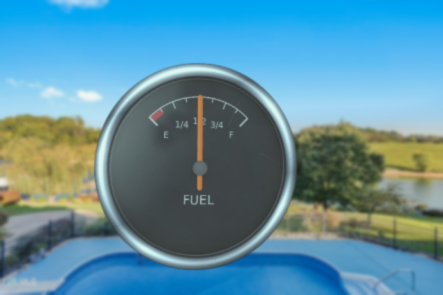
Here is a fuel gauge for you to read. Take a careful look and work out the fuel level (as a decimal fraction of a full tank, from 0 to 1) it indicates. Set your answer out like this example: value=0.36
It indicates value=0.5
